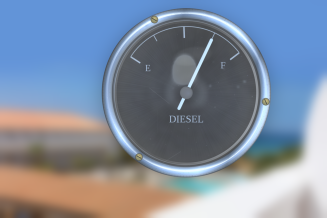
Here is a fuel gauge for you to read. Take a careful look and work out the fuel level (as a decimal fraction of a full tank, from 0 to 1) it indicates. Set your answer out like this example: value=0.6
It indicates value=0.75
